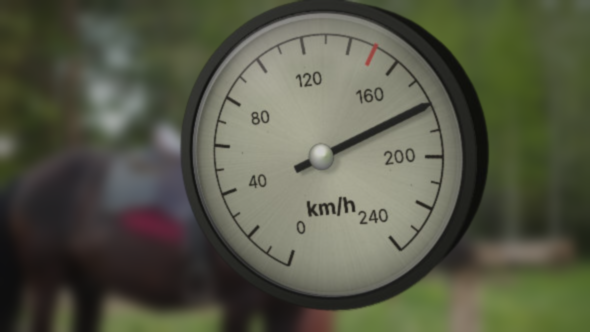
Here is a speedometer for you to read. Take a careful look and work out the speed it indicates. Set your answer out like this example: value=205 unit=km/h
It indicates value=180 unit=km/h
